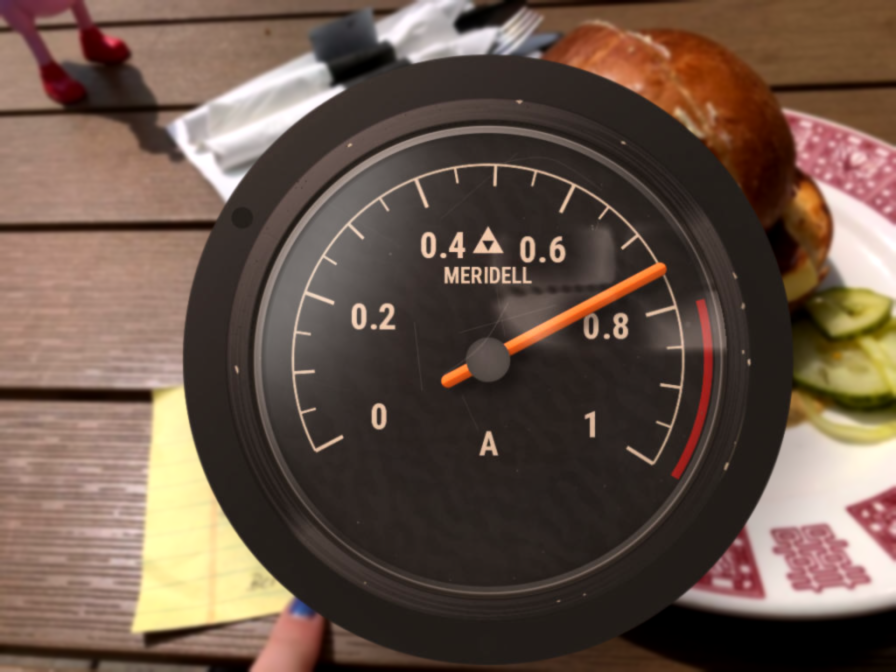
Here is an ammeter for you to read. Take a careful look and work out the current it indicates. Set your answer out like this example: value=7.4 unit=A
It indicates value=0.75 unit=A
